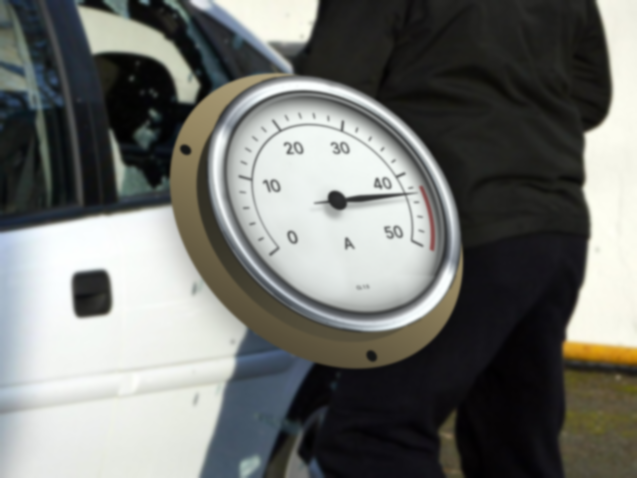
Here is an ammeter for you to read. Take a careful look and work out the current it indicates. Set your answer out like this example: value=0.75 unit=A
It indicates value=43 unit=A
